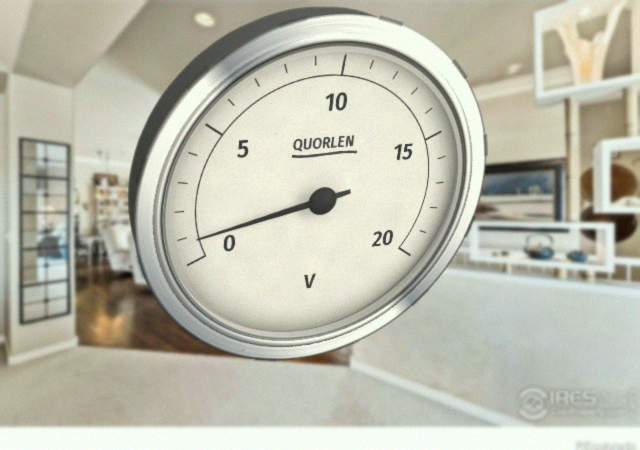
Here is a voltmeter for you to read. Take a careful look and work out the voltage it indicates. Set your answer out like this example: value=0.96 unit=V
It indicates value=1 unit=V
